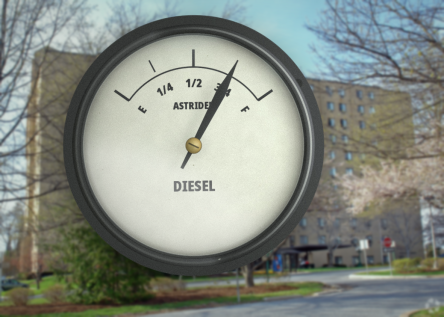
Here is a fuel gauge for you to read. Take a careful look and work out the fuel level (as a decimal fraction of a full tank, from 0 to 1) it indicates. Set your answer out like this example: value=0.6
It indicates value=0.75
